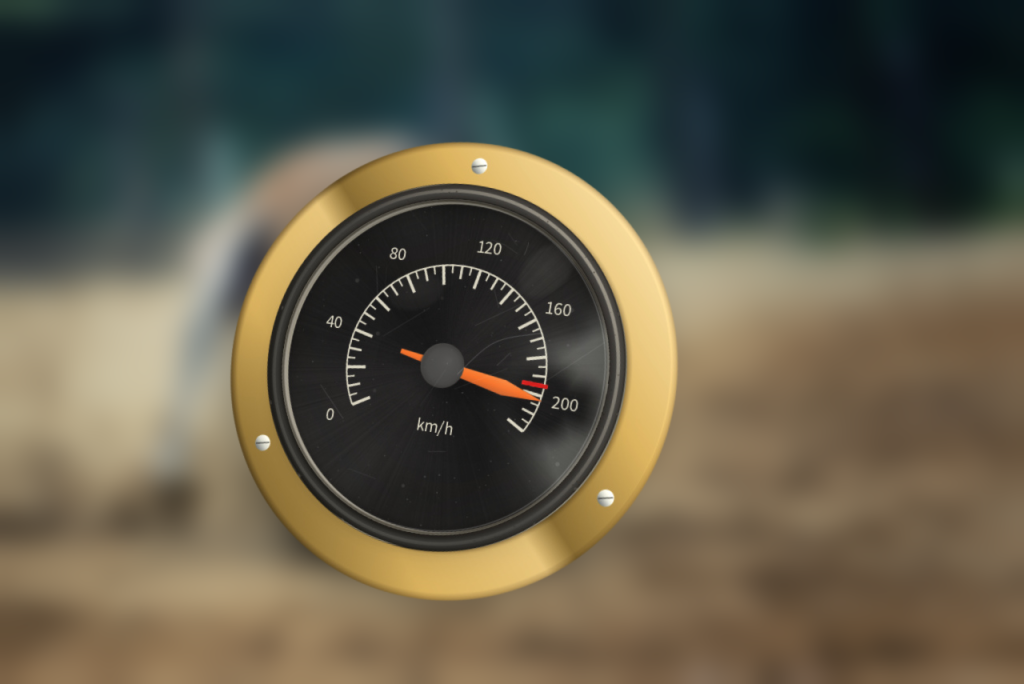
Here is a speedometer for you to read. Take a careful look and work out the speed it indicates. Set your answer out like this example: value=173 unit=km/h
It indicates value=202.5 unit=km/h
